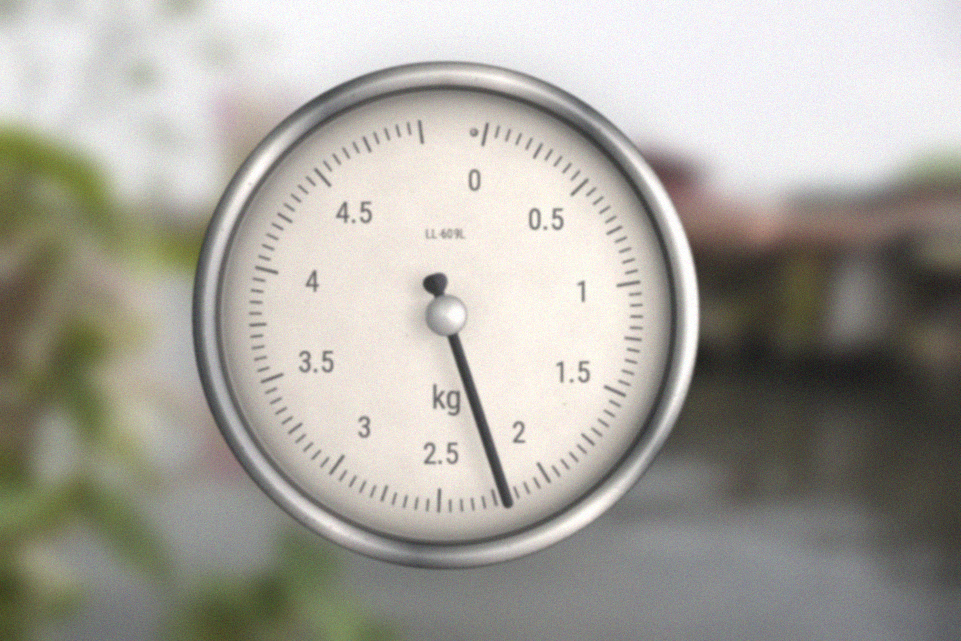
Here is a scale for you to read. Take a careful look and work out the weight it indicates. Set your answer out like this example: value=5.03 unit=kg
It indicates value=2.2 unit=kg
